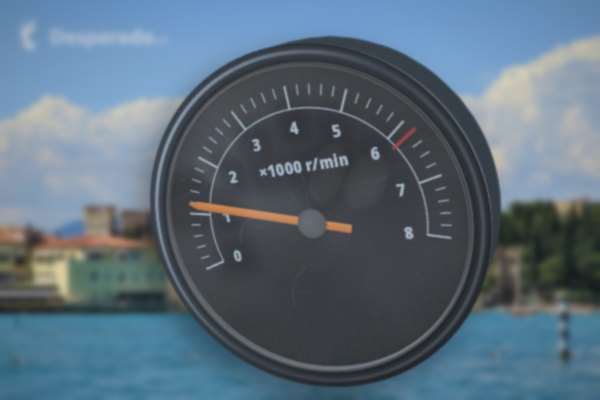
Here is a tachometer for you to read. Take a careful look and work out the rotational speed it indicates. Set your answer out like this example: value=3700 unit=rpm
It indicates value=1200 unit=rpm
